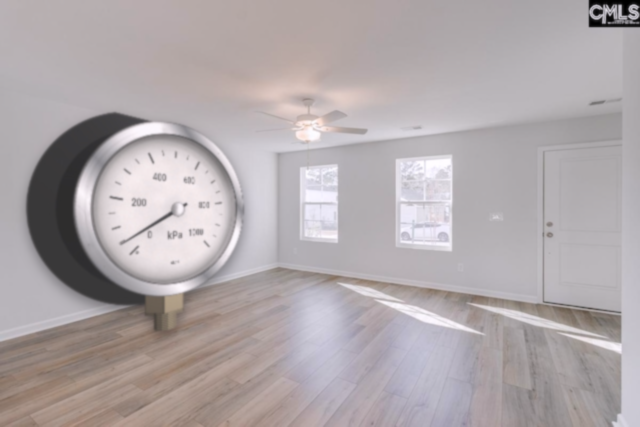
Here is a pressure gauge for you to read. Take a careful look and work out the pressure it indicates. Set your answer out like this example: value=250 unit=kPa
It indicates value=50 unit=kPa
